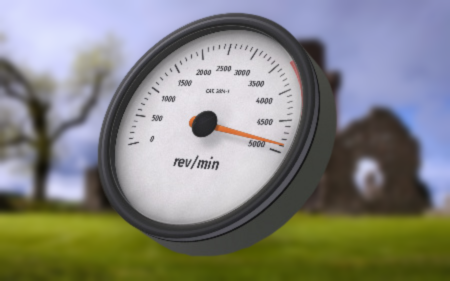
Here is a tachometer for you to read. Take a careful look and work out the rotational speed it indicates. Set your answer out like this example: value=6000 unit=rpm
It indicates value=4900 unit=rpm
